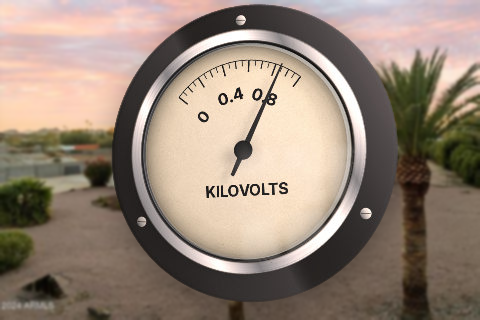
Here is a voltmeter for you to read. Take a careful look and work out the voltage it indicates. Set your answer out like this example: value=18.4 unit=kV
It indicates value=0.85 unit=kV
